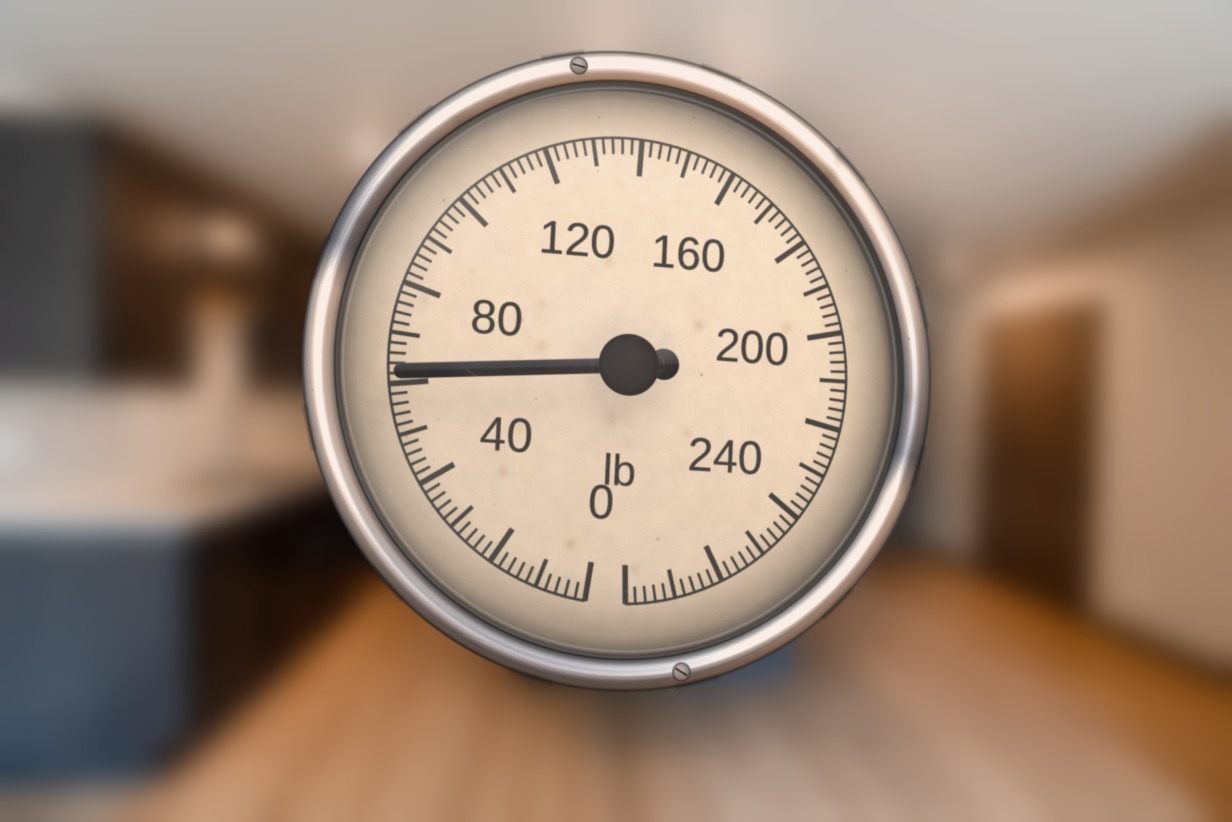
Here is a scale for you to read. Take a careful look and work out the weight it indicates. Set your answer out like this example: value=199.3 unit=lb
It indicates value=62 unit=lb
